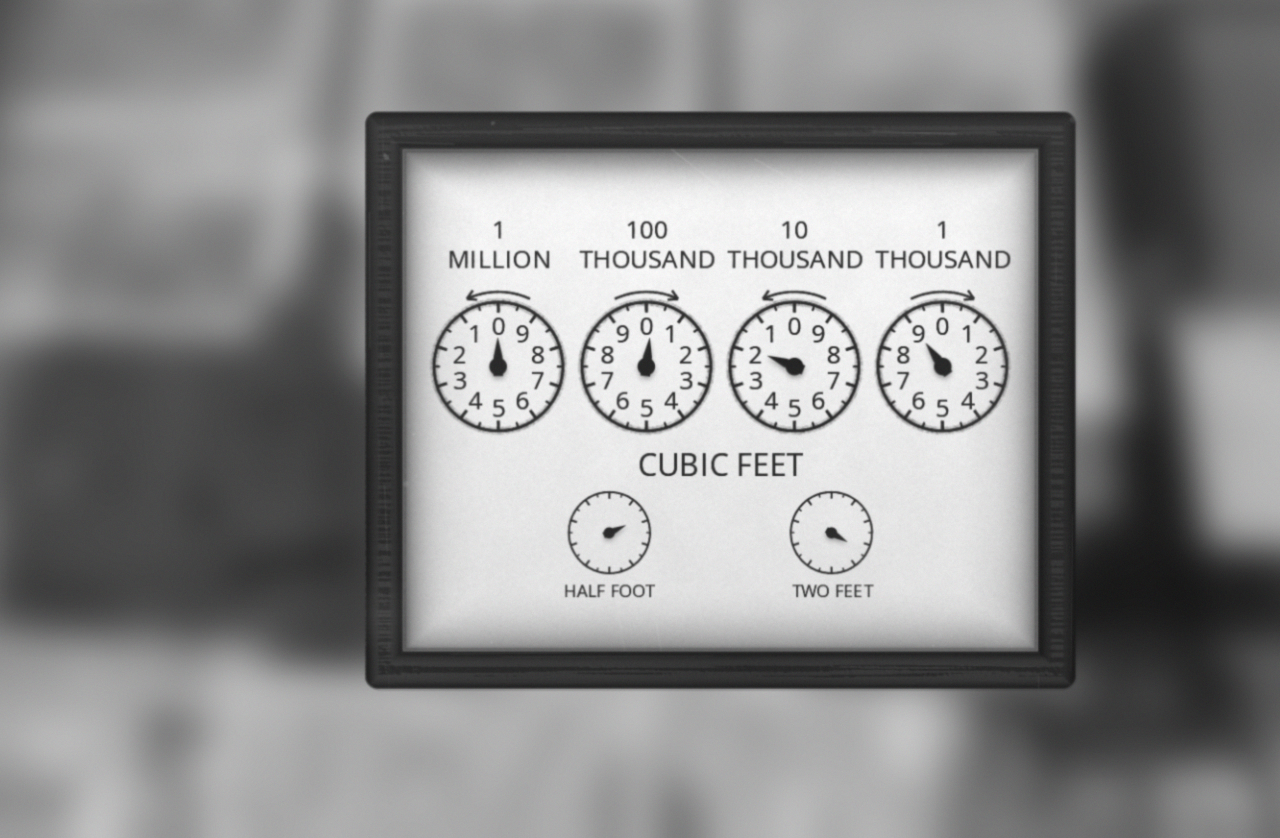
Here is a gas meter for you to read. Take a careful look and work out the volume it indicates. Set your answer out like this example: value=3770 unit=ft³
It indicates value=1900 unit=ft³
